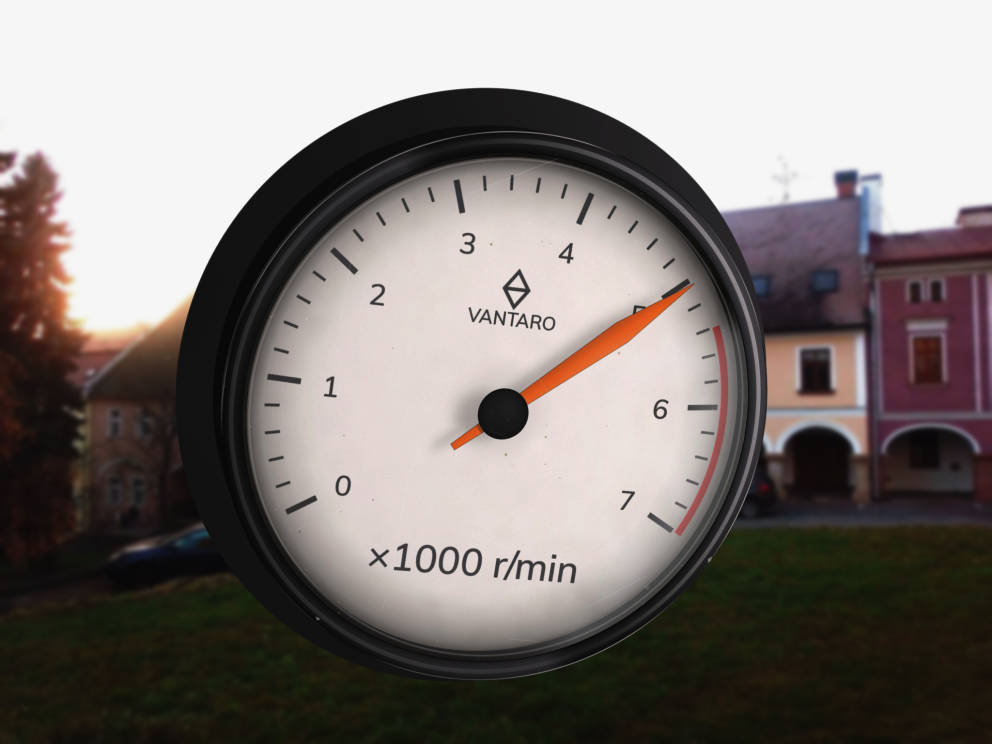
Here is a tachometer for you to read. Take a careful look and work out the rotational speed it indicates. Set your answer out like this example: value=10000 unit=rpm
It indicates value=5000 unit=rpm
